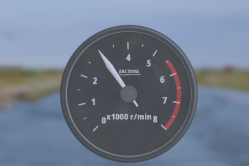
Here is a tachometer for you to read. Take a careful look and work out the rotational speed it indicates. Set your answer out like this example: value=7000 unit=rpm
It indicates value=3000 unit=rpm
